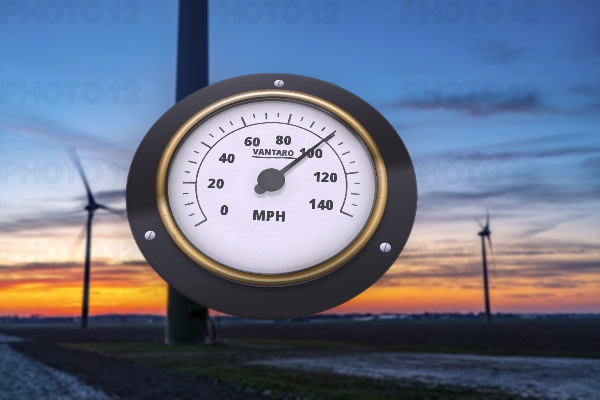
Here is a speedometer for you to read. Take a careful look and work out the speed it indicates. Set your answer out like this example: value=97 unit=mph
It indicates value=100 unit=mph
